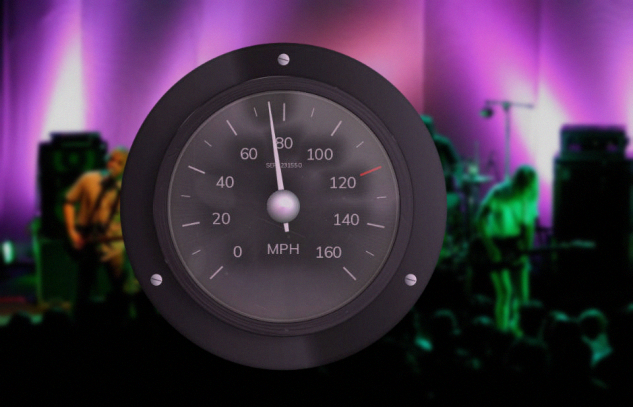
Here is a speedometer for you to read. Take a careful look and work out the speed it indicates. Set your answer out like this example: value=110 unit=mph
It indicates value=75 unit=mph
